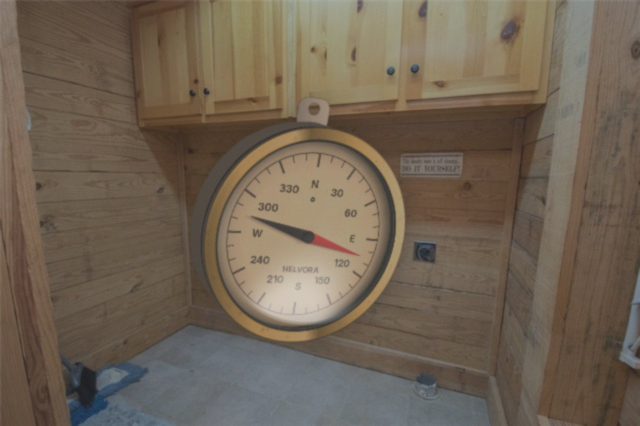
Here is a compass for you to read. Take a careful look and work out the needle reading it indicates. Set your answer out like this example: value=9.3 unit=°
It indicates value=105 unit=°
